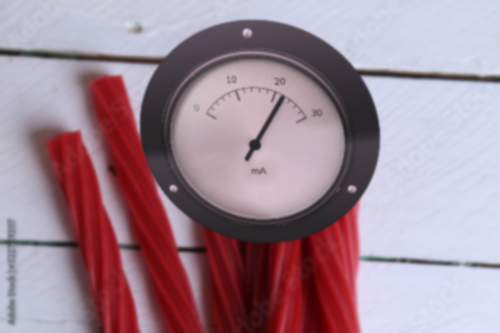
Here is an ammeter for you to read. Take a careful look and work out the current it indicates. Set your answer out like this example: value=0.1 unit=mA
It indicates value=22 unit=mA
